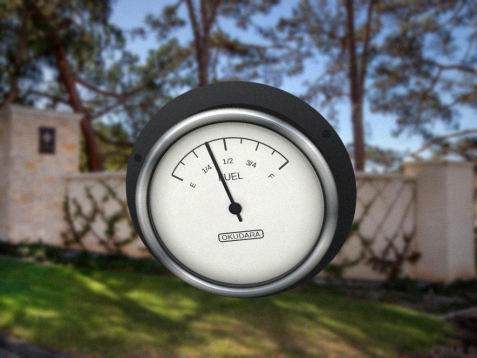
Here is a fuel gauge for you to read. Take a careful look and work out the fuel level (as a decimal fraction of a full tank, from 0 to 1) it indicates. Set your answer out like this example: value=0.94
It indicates value=0.375
